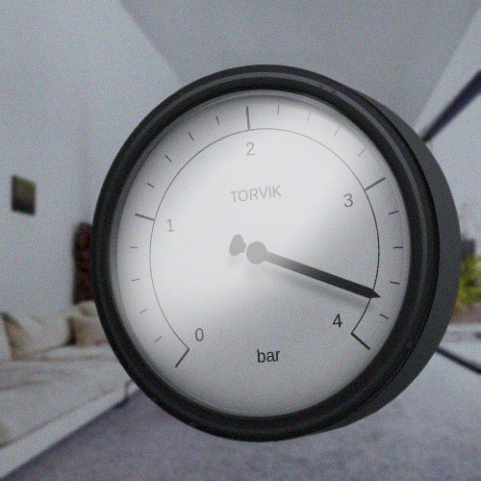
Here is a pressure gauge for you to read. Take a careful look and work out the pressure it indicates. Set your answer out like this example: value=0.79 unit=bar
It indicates value=3.7 unit=bar
